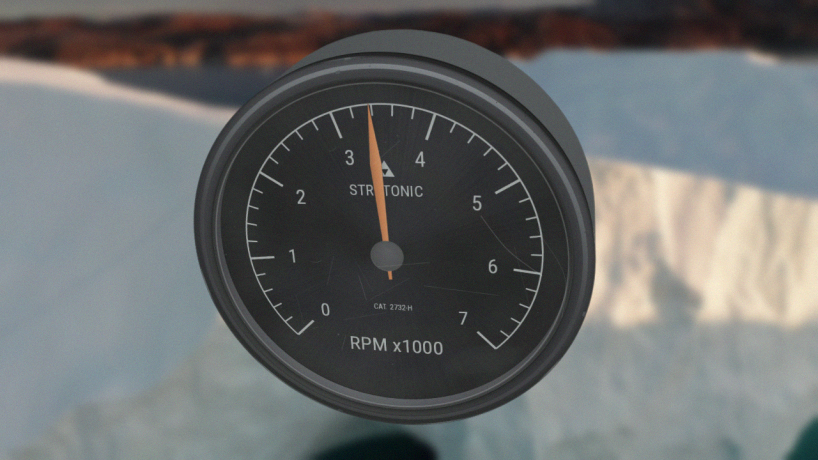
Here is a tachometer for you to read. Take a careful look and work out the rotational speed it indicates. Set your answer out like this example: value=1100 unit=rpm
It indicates value=3400 unit=rpm
